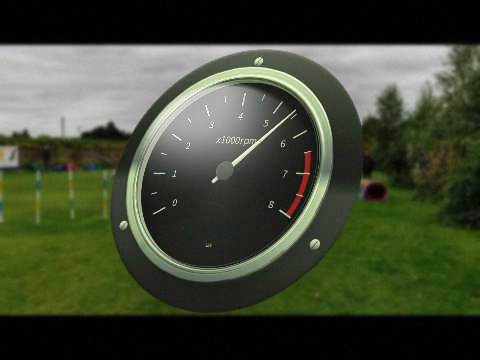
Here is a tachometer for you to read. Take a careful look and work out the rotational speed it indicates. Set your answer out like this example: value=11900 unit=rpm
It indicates value=5500 unit=rpm
